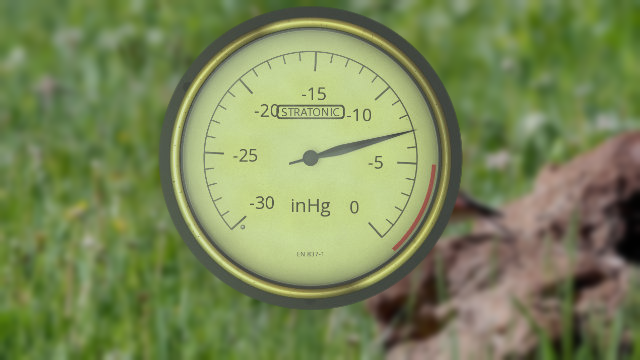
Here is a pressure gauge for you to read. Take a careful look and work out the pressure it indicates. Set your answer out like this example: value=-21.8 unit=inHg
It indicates value=-7 unit=inHg
